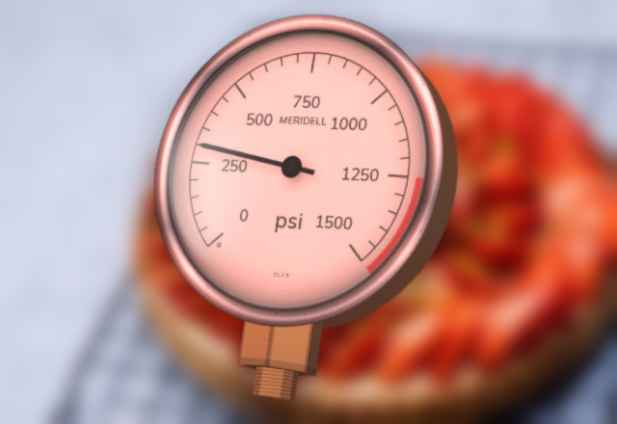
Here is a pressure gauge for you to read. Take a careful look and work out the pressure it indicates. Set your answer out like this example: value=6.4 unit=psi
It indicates value=300 unit=psi
